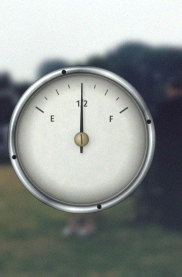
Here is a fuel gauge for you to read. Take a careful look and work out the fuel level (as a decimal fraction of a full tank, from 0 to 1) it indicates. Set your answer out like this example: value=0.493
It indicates value=0.5
